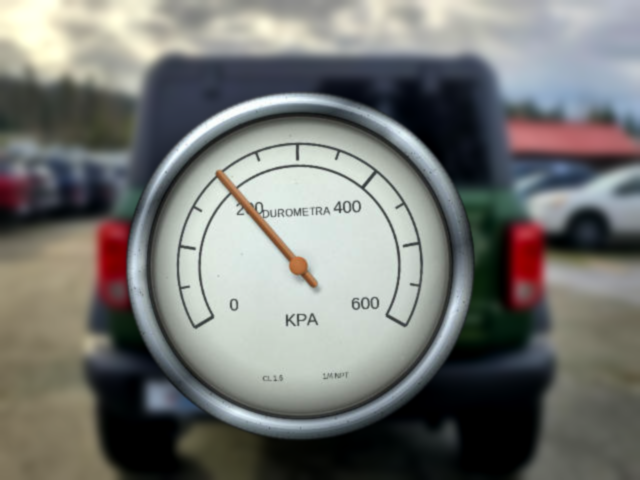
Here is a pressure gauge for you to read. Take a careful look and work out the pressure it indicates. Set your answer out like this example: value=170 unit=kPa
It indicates value=200 unit=kPa
